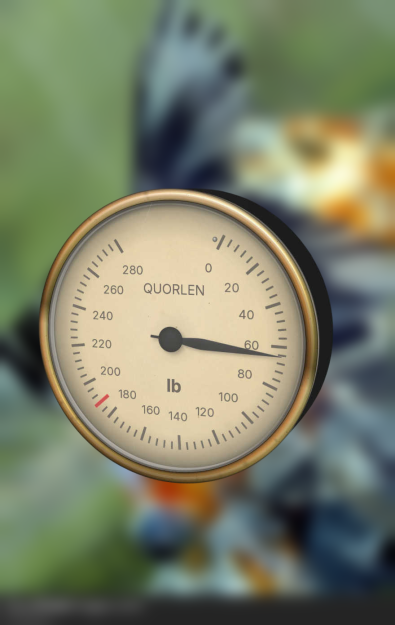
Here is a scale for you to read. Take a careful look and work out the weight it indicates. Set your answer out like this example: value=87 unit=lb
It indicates value=64 unit=lb
